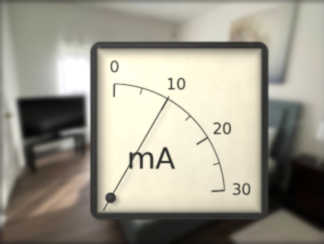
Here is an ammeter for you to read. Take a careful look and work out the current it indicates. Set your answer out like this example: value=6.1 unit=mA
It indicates value=10 unit=mA
